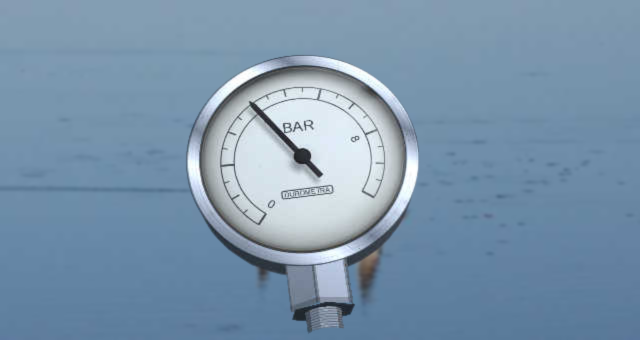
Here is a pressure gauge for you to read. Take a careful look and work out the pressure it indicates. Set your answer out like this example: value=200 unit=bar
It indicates value=4 unit=bar
